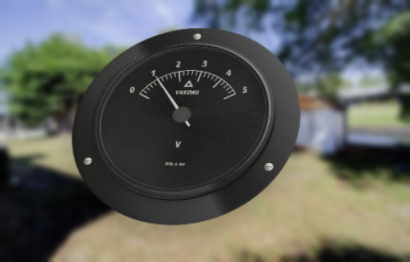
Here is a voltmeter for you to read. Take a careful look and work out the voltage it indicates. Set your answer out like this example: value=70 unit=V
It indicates value=1 unit=V
